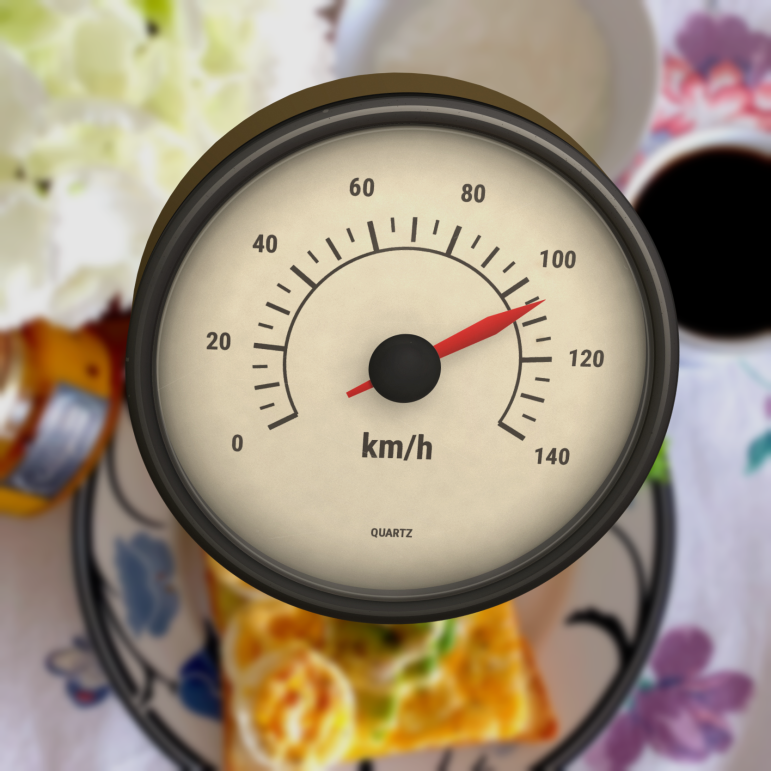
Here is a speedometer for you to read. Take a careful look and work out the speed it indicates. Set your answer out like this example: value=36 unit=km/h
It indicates value=105 unit=km/h
